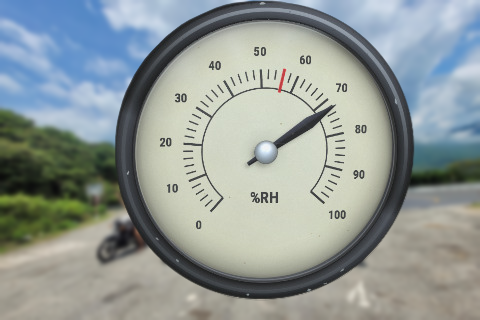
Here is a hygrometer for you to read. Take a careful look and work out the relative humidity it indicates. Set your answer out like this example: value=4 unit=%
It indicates value=72 unit=%
